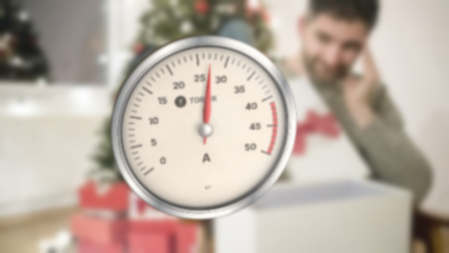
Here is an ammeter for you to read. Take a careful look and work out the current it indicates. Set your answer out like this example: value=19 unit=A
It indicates value=27 unit=A
